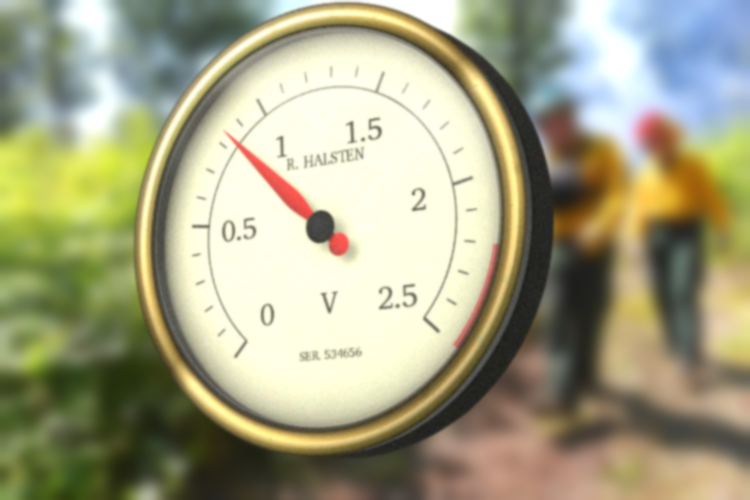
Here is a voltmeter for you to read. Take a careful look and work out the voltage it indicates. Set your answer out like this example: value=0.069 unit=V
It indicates value=0.85 unit=V
